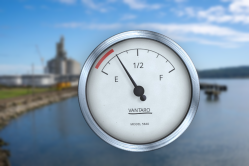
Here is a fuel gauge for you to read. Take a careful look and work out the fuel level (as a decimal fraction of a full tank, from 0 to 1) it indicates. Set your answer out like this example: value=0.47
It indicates value=0.25
